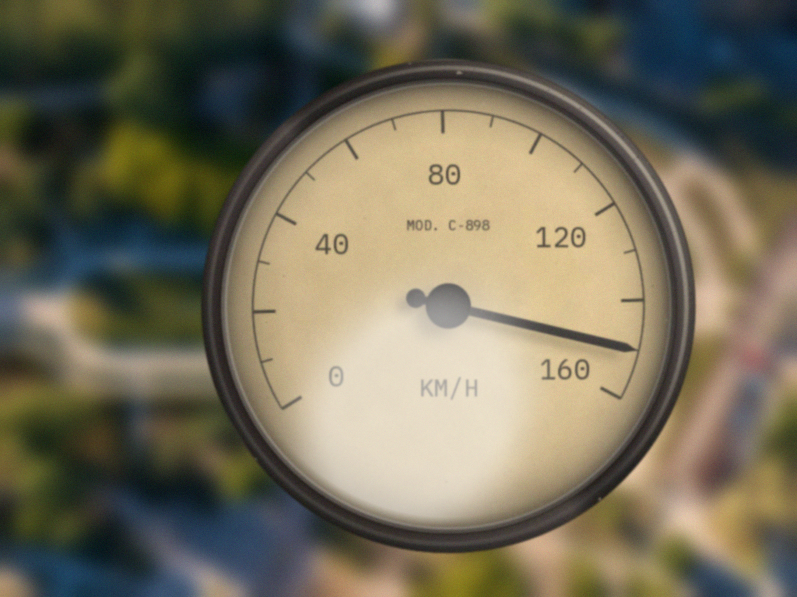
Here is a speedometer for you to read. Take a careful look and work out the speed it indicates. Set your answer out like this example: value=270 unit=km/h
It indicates value=150 unit=km/h
